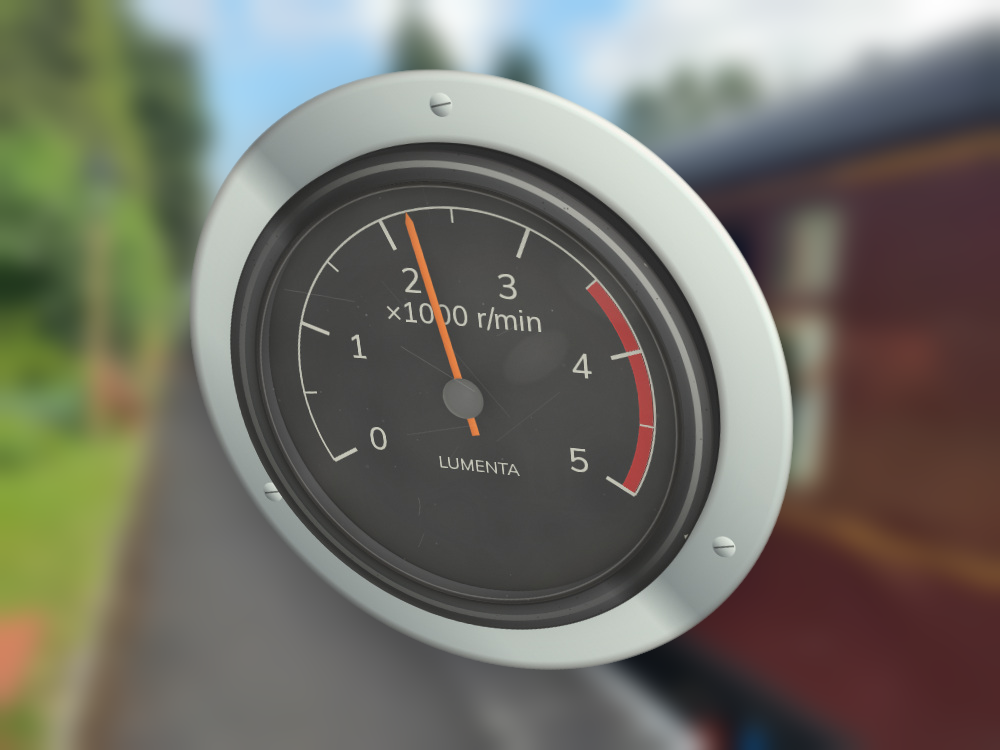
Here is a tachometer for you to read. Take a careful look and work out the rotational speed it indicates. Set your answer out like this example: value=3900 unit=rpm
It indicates value=2250 unit=rpm
